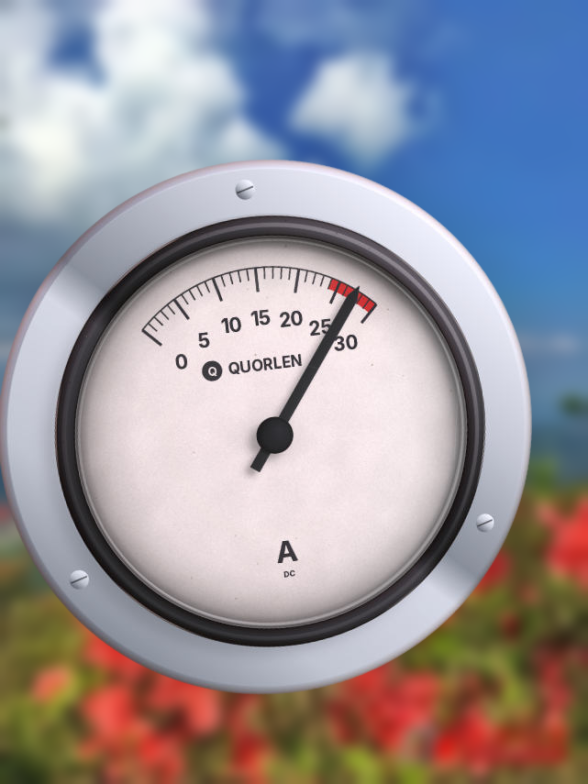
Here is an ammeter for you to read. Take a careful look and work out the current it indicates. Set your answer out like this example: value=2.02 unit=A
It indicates value=27 unit=A
